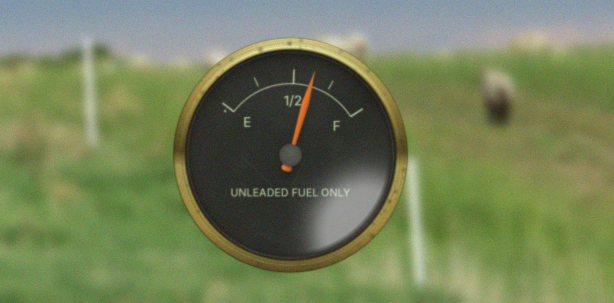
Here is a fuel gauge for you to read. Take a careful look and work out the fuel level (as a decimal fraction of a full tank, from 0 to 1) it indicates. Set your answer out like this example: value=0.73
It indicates value=0.625
